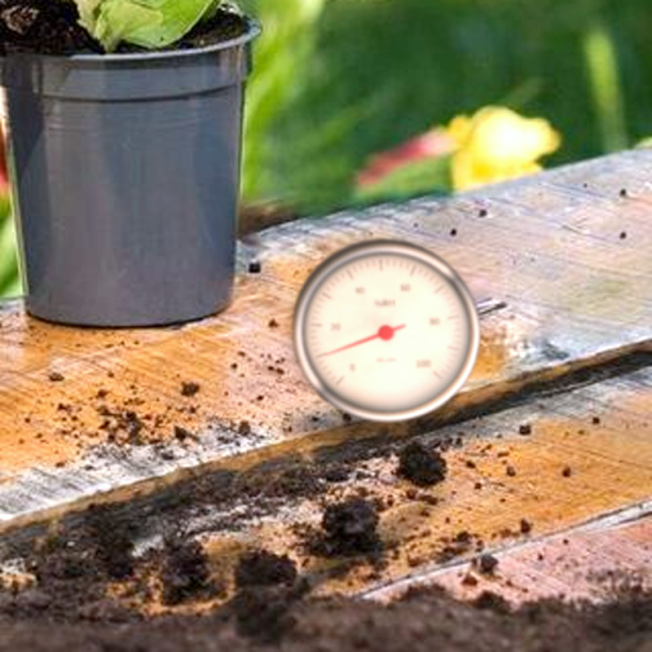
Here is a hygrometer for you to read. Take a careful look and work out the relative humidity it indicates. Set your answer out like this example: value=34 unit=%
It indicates value=10 unit=%
